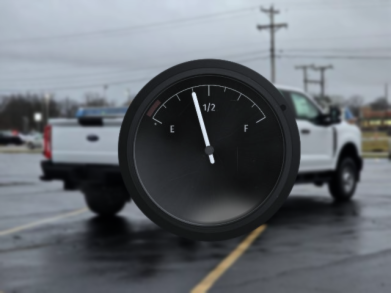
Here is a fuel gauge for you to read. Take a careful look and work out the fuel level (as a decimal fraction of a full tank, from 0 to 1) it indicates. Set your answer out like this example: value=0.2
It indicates value=0.375
